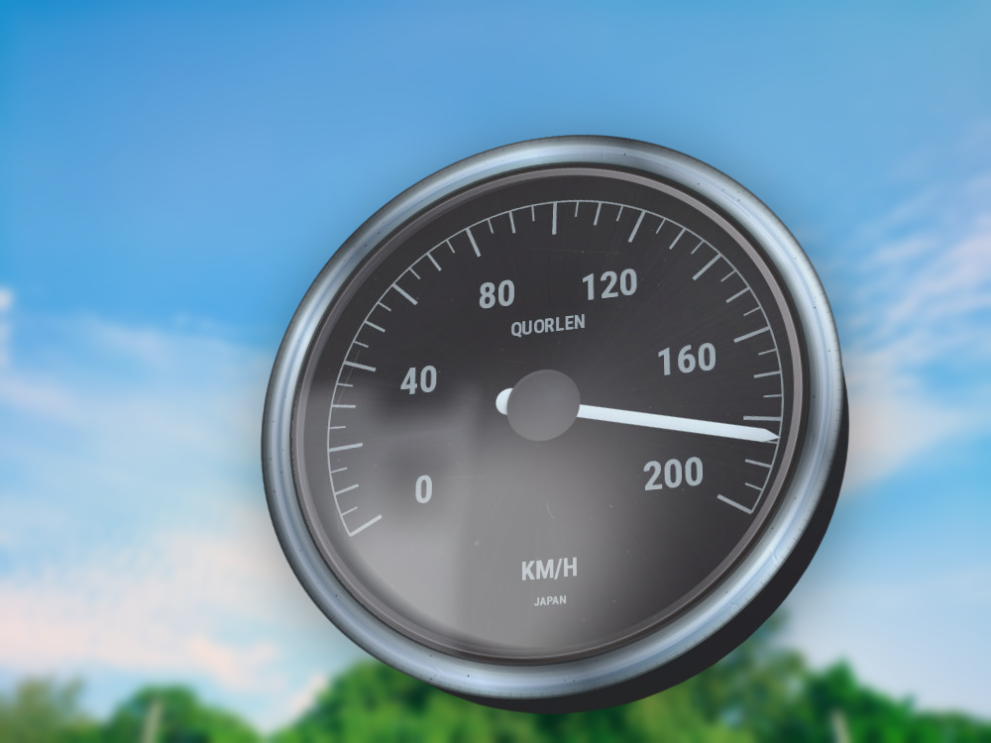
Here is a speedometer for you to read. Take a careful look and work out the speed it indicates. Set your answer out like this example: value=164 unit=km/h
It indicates value=185 unit=km/h
